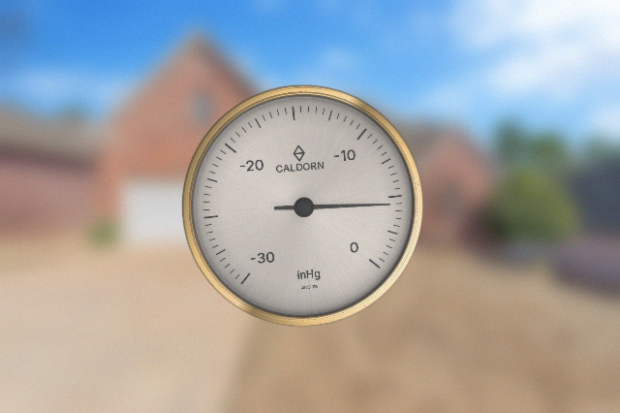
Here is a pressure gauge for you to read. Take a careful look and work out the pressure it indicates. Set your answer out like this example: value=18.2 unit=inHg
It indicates value=-4.5 unit=inHg
